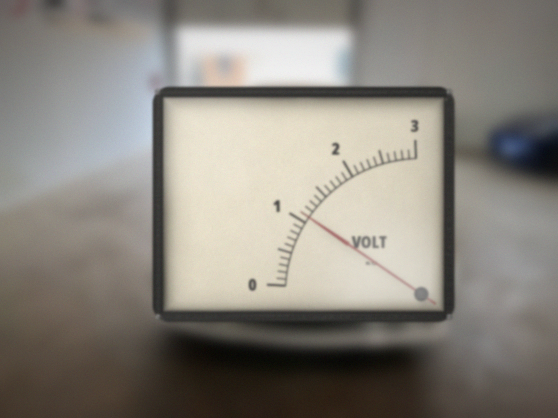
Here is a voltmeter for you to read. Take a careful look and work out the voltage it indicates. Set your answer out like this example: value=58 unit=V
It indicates value=1.1 unit=V
